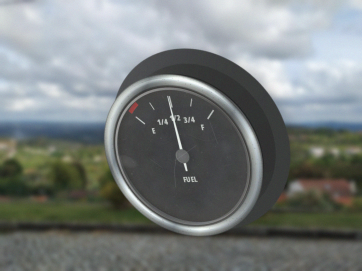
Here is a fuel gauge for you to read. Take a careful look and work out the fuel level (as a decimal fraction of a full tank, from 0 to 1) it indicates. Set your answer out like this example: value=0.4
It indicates value=0.5
